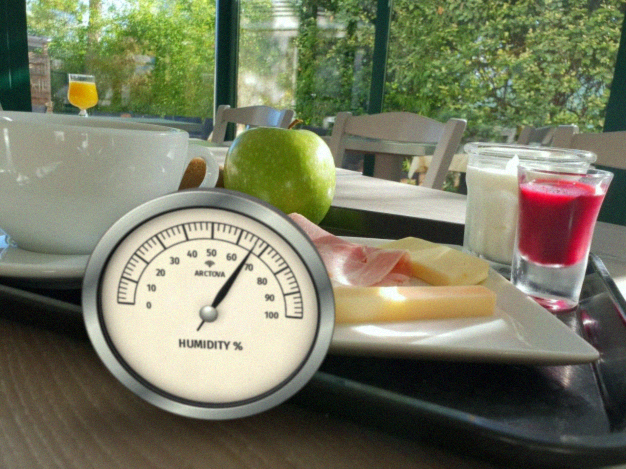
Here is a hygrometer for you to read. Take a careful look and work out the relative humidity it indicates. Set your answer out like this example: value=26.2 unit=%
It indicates value=66 unit=%
